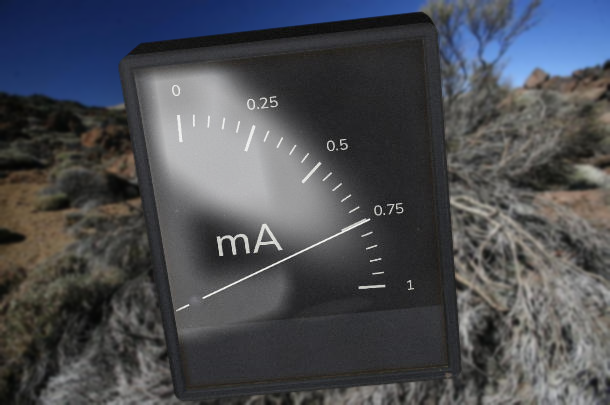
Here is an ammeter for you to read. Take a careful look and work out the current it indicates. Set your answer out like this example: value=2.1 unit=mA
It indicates value=0.75 unit=mA
